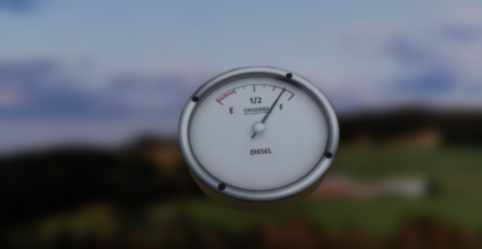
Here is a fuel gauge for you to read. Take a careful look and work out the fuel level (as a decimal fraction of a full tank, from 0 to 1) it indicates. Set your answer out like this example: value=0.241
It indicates value=0.875
